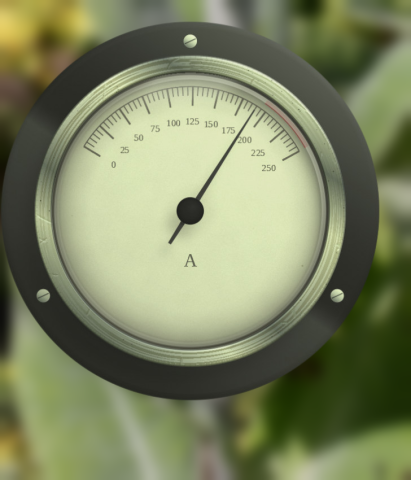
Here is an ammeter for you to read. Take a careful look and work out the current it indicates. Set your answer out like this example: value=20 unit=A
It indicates value=190 unit=A
